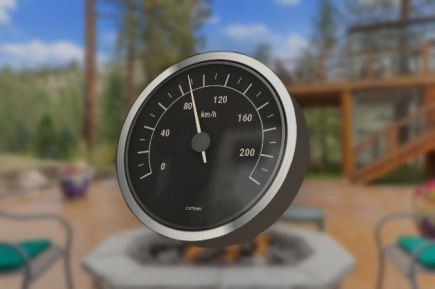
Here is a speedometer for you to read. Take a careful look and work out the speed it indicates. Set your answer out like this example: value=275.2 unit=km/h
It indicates value=90 unit=km/h
